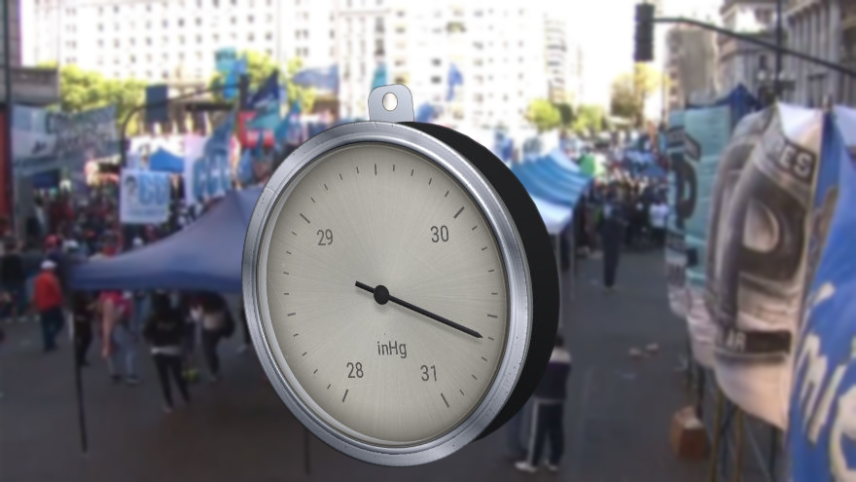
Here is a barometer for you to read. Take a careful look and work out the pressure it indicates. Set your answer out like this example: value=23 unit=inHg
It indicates value=30.6 unit=inHg
